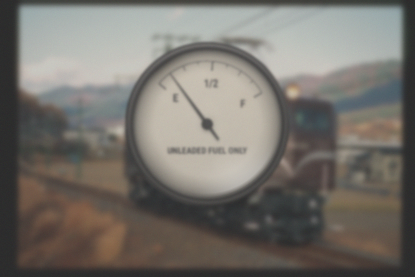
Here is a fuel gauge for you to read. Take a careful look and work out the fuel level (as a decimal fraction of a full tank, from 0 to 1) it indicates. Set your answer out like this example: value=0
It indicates value=0.125
